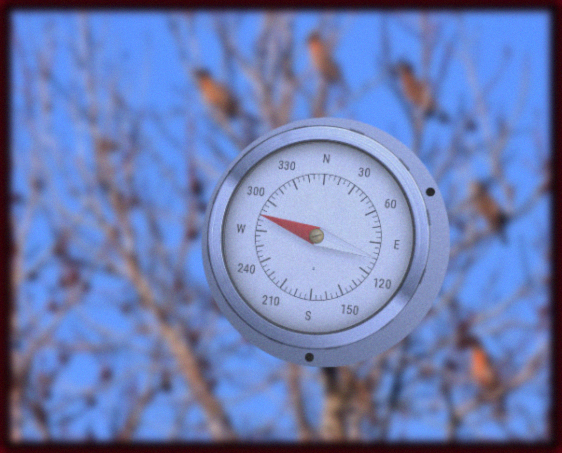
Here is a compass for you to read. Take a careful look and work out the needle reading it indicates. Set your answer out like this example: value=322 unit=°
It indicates value=285 unit=°
